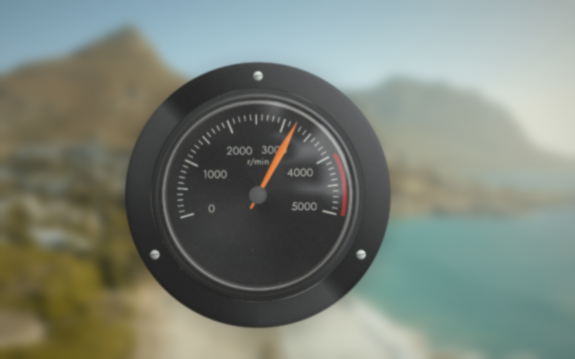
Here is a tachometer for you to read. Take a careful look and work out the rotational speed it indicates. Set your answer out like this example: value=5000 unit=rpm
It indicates value=3200 unit=rpm
